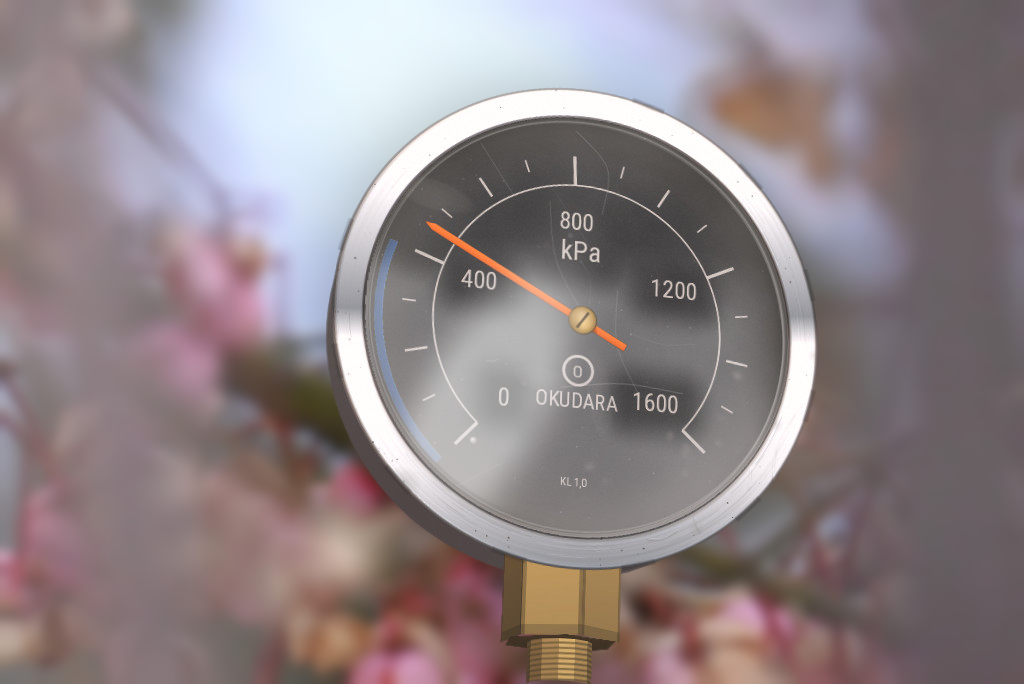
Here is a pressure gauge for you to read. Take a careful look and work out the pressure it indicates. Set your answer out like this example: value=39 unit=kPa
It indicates value=450 unit=kPa
